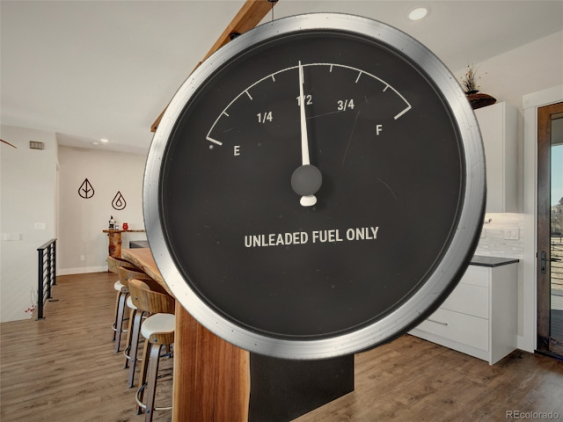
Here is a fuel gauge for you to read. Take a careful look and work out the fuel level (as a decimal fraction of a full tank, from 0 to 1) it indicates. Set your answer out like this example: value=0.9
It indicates value=0.5
